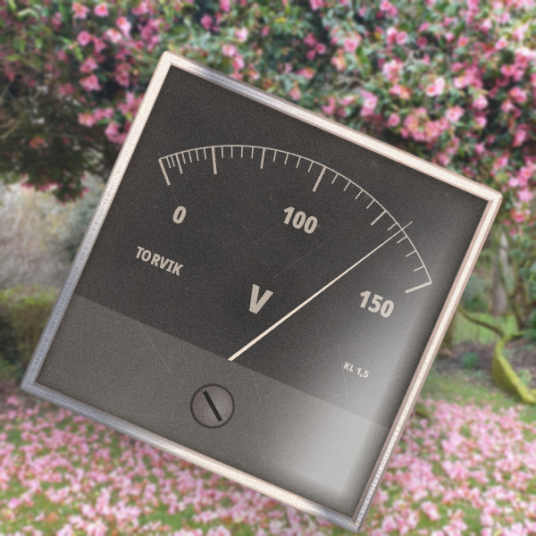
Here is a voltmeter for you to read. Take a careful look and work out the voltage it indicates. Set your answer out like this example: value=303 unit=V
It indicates value=132.5 unit=V
